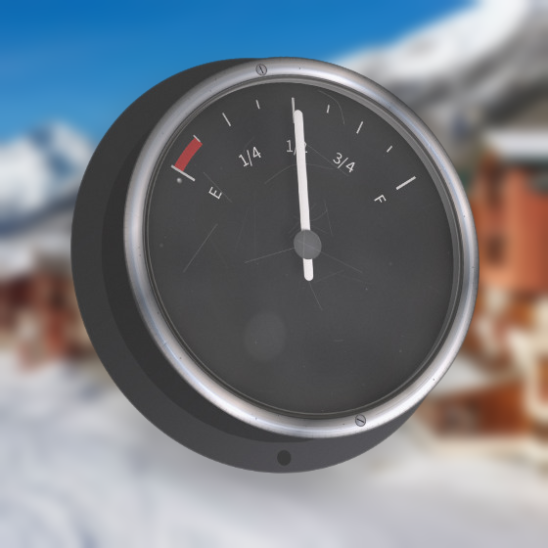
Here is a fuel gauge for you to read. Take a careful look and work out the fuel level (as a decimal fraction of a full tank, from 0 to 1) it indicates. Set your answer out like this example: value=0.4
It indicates value=0.5
